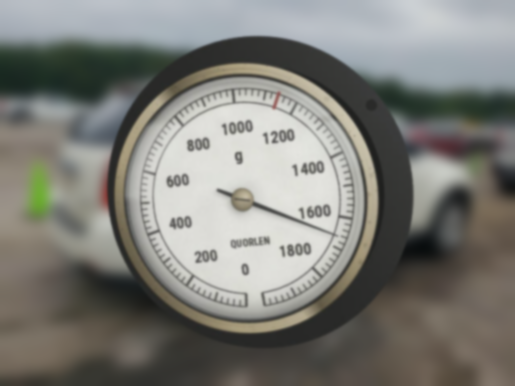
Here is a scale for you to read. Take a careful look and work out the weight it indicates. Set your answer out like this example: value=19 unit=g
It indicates value=1660 unit=g
